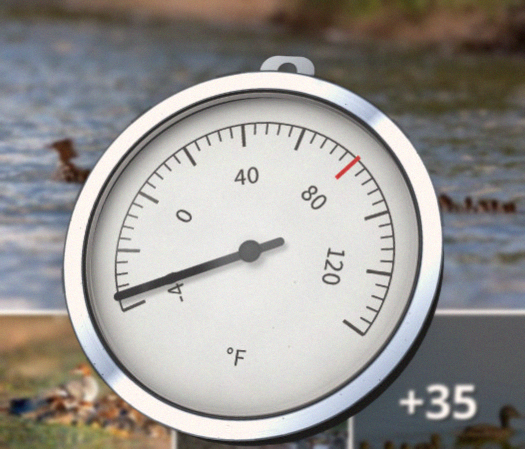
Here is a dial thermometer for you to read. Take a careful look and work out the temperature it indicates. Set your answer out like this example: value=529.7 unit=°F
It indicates value=-36 unit=°F
